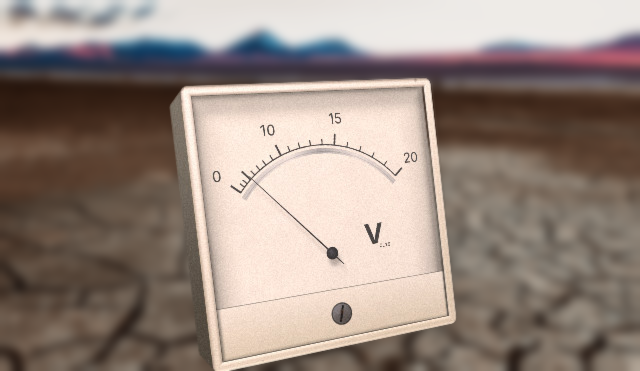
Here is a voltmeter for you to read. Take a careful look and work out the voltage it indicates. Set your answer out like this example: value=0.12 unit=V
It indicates value=5 unit=V
